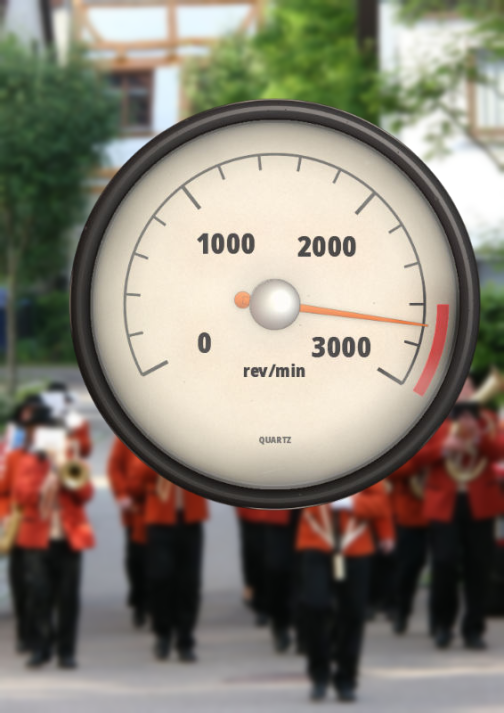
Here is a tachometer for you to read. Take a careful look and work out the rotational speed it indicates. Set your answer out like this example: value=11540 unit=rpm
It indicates value=2700 unit=rpm
